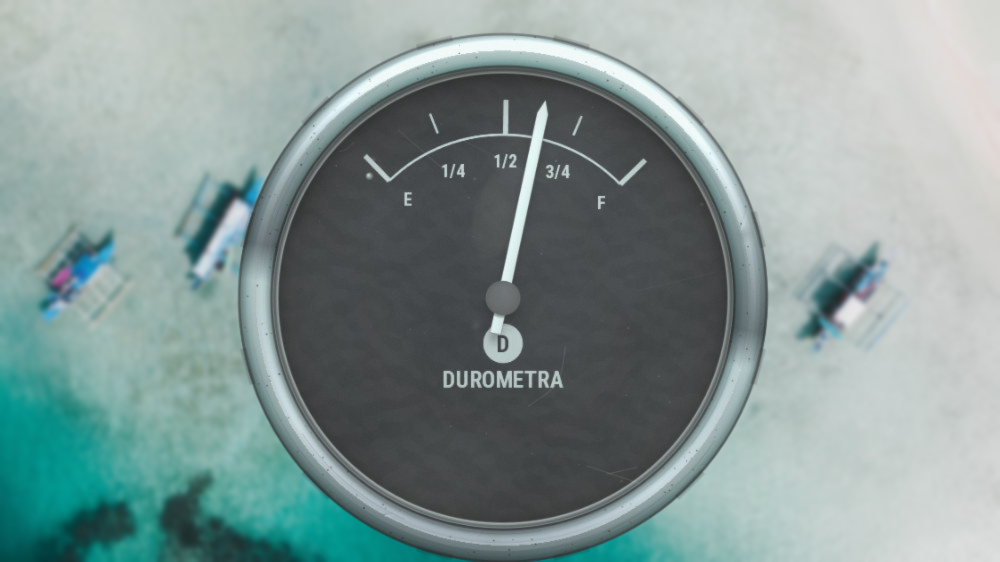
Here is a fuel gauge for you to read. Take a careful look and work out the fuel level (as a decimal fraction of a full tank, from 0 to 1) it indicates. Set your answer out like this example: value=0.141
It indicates value=0.625
